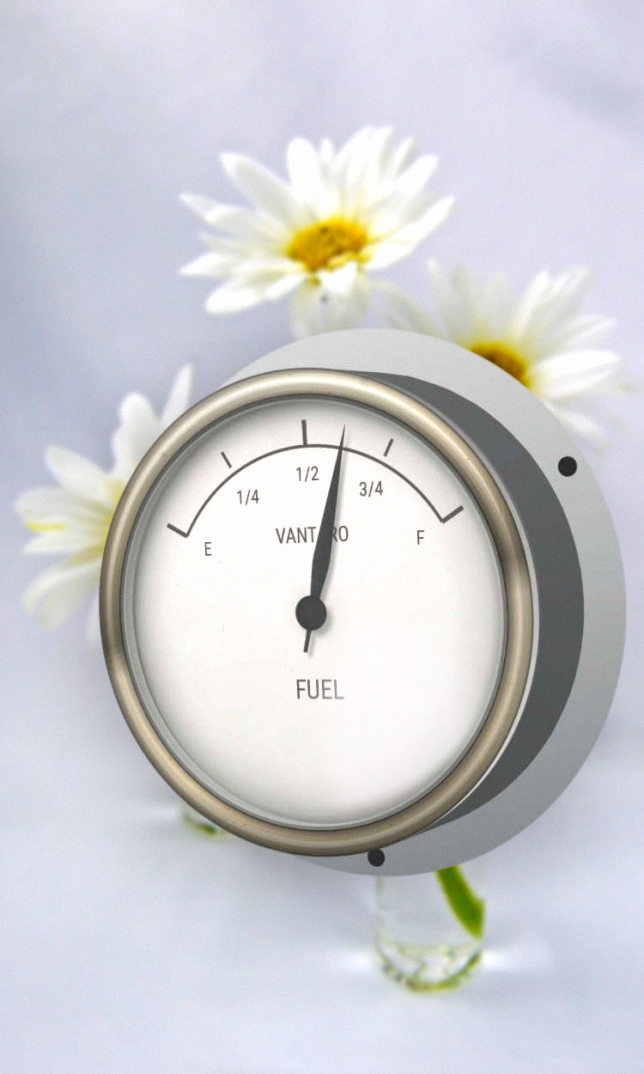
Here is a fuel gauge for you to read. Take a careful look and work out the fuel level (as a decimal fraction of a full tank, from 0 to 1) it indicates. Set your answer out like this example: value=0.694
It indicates value=0.625
